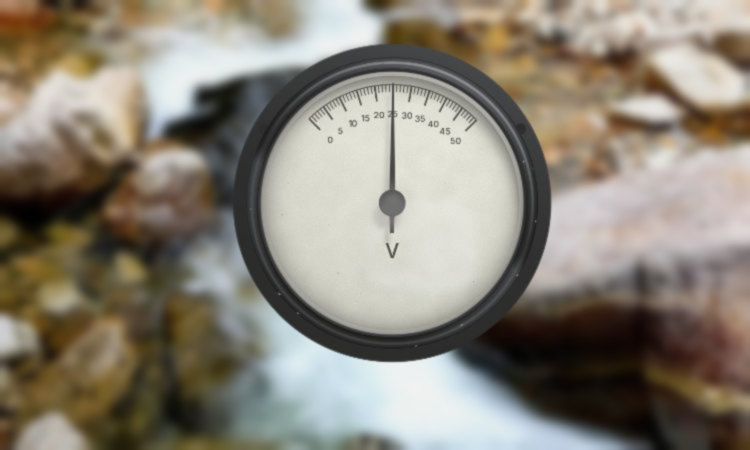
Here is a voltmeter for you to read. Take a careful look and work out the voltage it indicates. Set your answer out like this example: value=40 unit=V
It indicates value=25 unit=V
